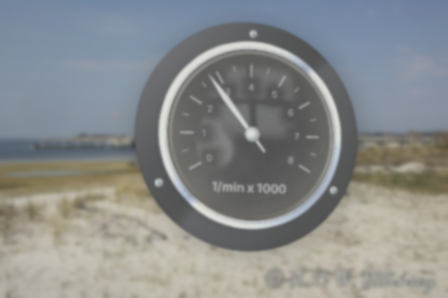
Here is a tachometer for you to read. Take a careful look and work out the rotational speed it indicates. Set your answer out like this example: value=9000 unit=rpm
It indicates value=2750 unit=rpm
